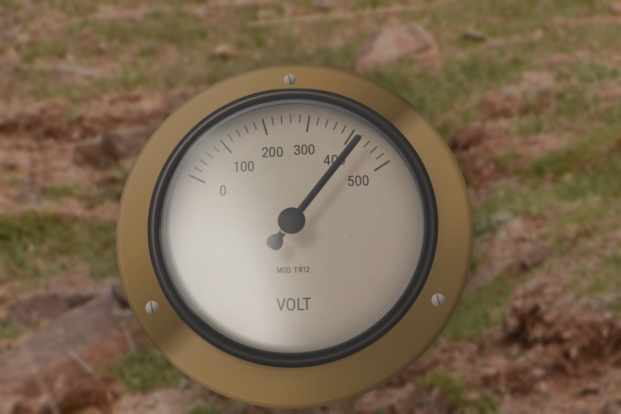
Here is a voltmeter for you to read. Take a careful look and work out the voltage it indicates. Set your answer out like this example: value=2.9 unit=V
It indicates value=420 unit=V
